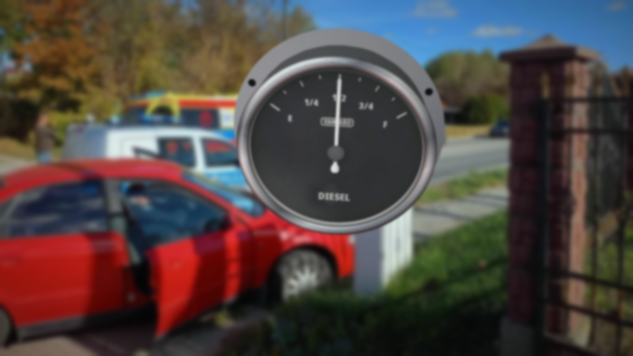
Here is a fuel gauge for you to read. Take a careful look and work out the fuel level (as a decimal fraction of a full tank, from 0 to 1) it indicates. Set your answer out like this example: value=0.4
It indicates value=0.5
